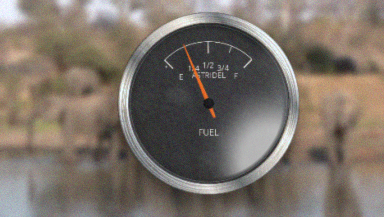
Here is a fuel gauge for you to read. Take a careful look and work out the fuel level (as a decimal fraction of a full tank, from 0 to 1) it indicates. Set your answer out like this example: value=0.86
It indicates value=0.25
